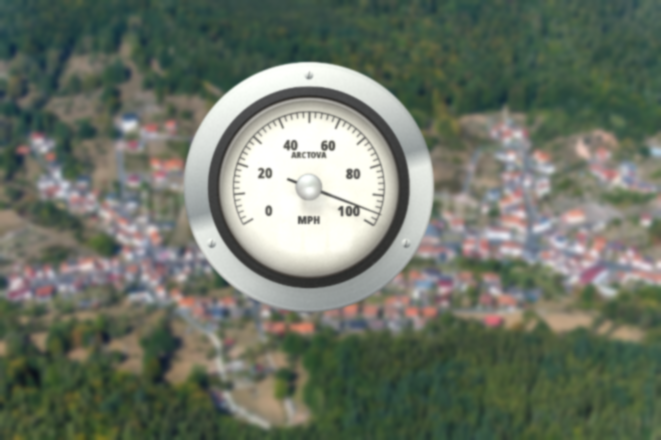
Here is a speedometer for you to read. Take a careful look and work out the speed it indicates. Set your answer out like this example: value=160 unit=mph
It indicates value=96 unit=mph
